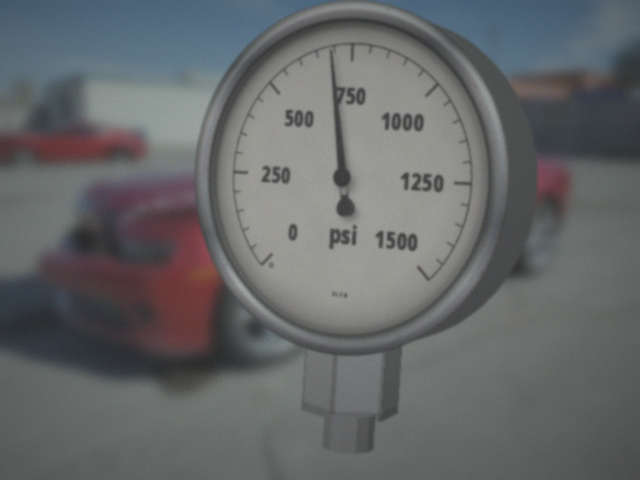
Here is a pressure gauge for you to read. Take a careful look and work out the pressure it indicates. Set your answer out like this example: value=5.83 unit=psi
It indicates value=700 unit=psi
